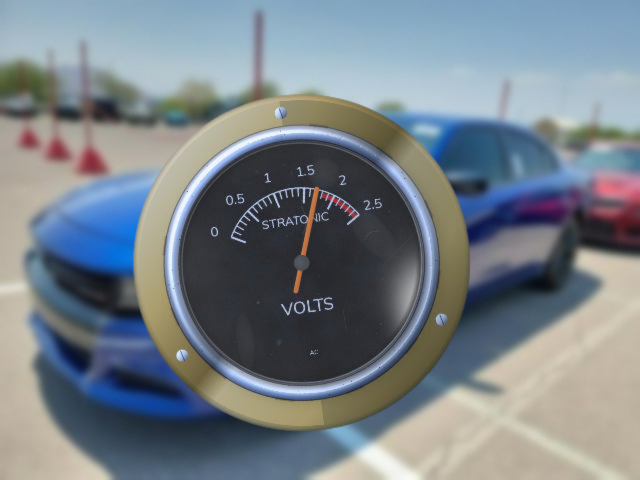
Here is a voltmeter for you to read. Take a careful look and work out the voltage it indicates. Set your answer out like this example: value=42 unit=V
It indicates value=1.7 unit=V
